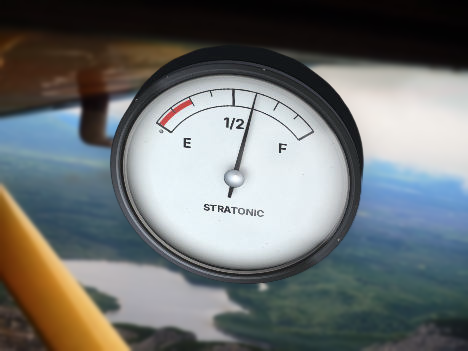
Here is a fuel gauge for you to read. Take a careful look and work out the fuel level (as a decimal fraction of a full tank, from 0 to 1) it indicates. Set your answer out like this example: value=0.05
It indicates value=0.625
